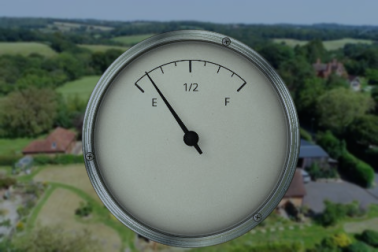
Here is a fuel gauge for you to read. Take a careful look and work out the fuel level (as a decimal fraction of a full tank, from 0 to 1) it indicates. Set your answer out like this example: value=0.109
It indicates value=0.125
